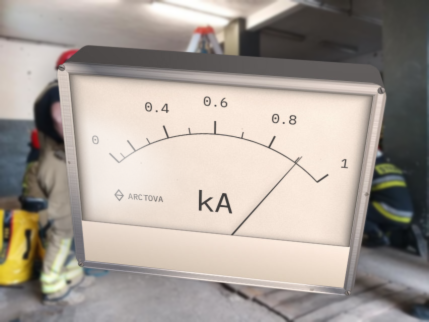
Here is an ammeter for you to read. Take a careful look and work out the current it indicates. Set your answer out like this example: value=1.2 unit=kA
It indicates value=0.9 unit=kA
